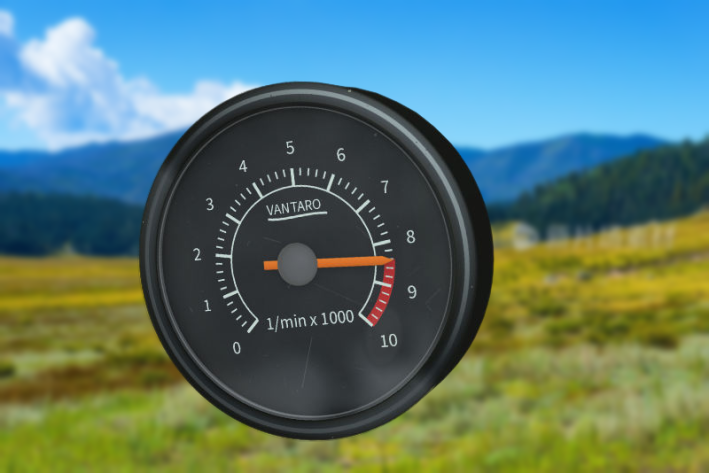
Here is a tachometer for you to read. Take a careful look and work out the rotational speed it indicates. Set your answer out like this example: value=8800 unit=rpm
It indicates value=8400 unit=rpm
